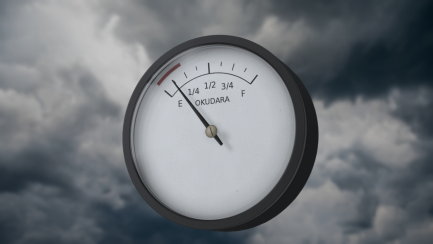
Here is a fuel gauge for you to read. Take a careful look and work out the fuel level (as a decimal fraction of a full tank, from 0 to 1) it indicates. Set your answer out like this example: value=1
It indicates value=0.125
